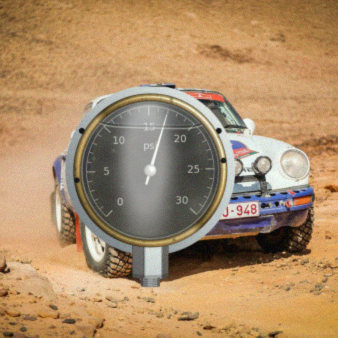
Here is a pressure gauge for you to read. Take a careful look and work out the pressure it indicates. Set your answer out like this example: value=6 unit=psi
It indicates value=17 unit=psi
